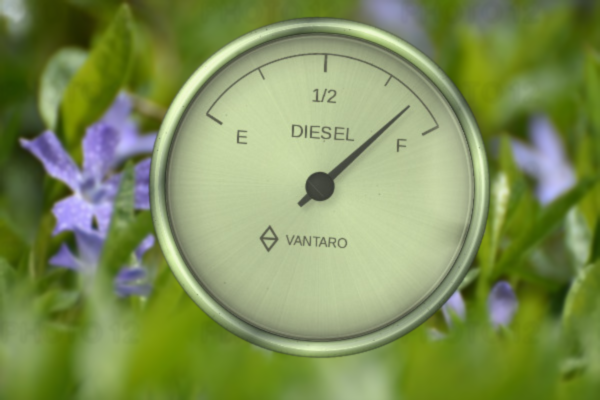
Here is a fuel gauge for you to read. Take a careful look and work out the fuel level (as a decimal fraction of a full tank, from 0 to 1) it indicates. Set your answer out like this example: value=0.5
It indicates value=0.875
